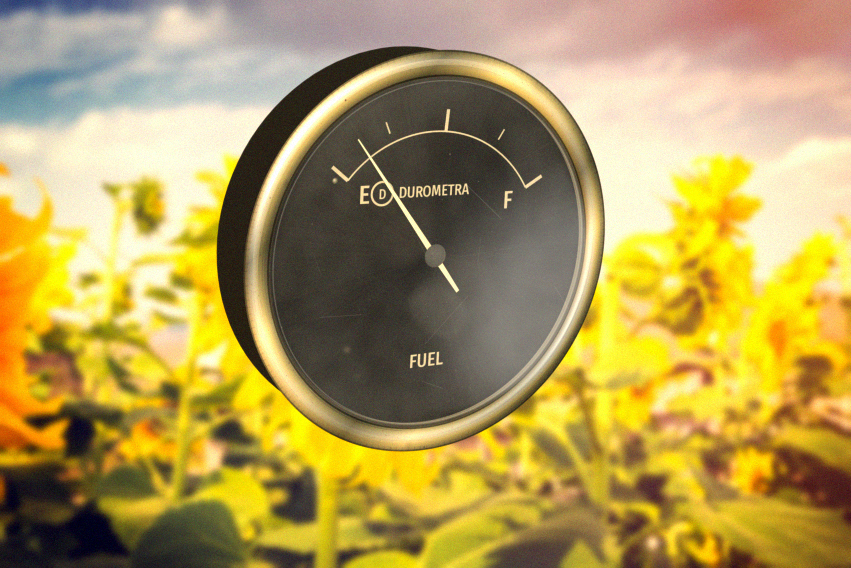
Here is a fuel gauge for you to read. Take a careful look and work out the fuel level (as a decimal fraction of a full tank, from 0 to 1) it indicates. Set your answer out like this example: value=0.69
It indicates value=0.125
